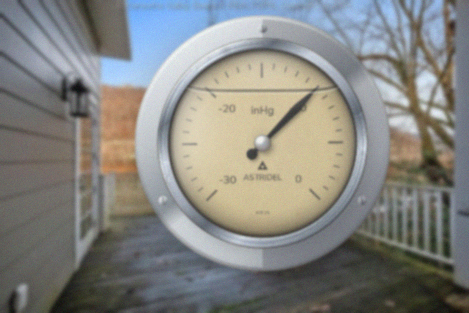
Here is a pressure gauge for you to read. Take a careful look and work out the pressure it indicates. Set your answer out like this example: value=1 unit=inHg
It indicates value=-10 unit=inHg
